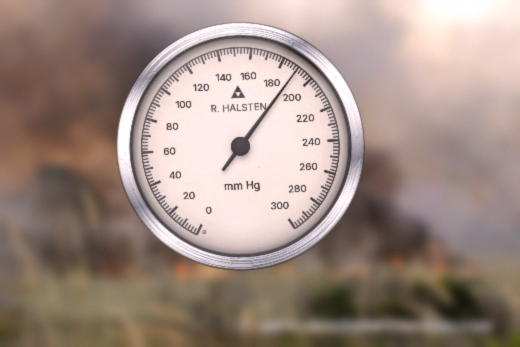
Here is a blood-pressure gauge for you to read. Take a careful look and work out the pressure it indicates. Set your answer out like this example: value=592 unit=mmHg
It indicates value=190 unit=mmHg
